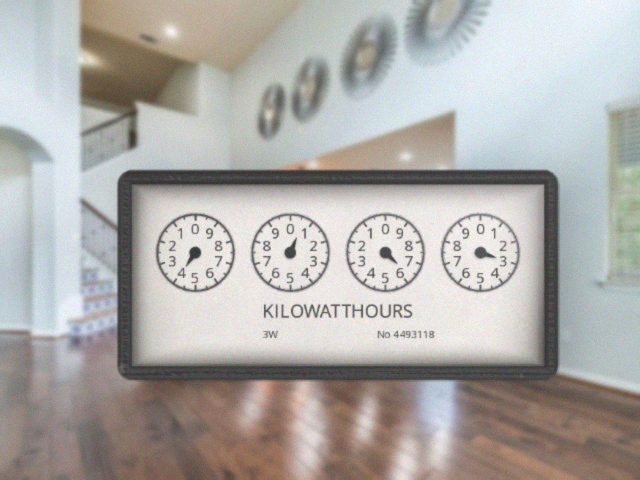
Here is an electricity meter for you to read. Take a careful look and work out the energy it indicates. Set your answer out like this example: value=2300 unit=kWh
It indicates value=4063 unit=kWh
